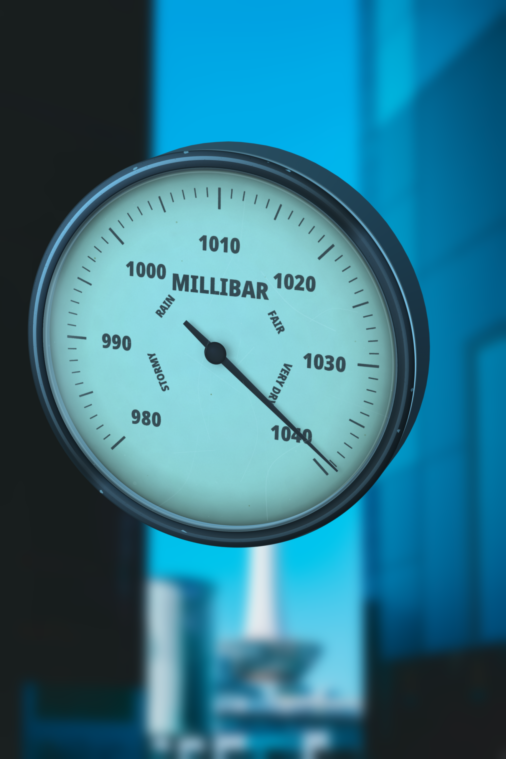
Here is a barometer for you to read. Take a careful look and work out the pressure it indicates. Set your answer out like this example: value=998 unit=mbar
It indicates value=1039 unit=mbar
